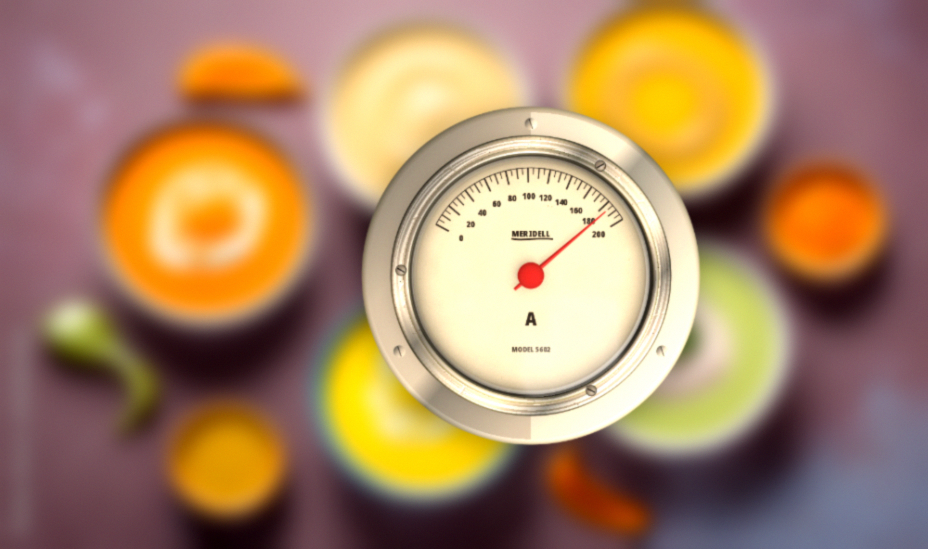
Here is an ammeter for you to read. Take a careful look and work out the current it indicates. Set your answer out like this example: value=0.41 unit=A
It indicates value=185 unit=A
